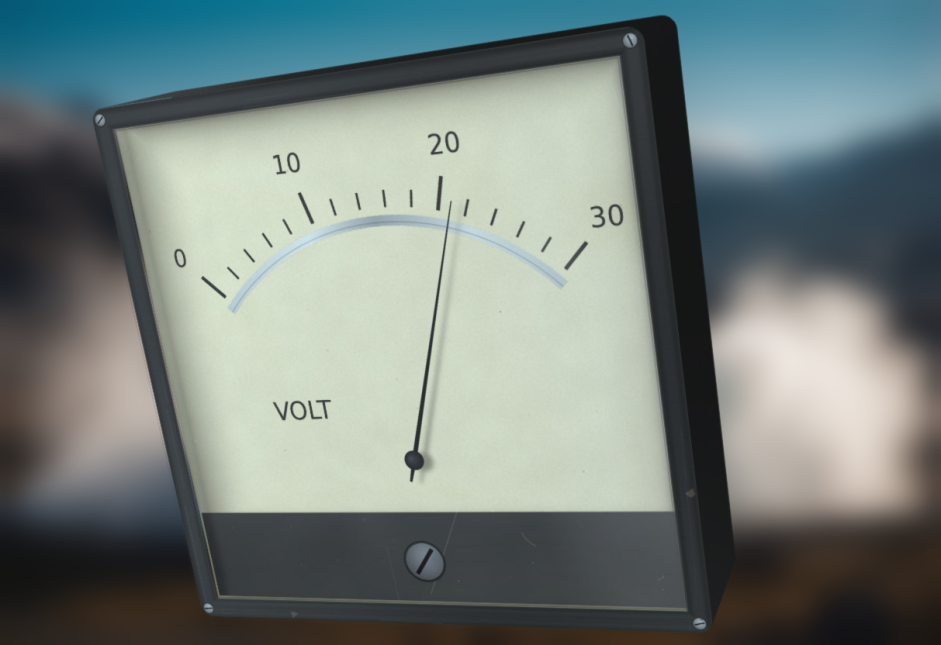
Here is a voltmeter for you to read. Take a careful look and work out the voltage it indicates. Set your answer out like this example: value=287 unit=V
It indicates value=21 unit=V
